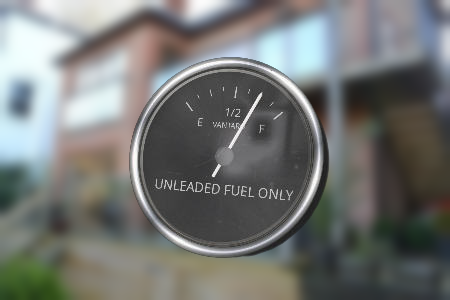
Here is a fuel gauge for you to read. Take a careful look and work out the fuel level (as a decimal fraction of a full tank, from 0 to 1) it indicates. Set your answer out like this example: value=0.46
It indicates value=0.75
